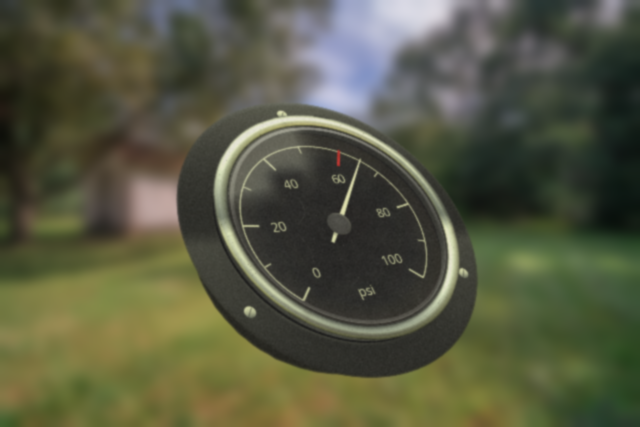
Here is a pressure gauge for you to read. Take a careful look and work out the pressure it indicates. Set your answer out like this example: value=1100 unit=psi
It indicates value=65 unit=psi
